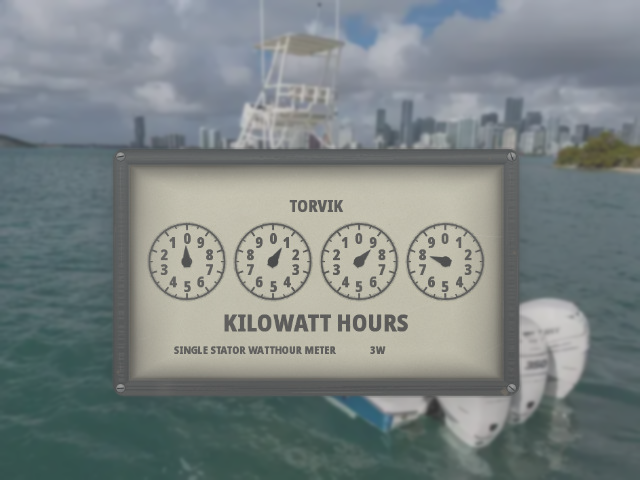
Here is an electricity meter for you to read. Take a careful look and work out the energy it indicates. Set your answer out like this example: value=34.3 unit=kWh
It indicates value=88 unit=kWh
